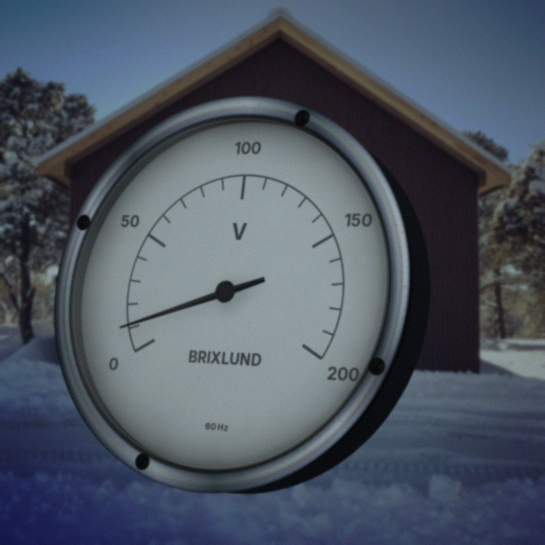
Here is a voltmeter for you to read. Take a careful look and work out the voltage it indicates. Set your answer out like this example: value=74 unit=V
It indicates value=10 unit=V
